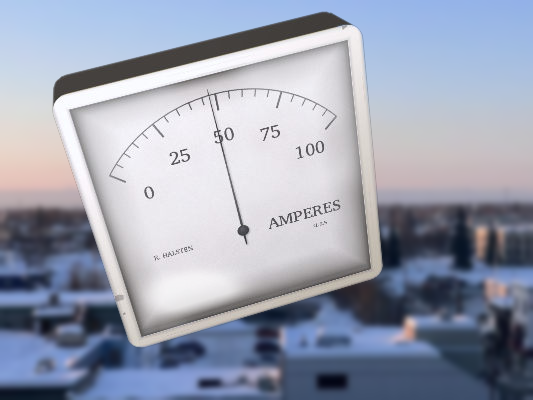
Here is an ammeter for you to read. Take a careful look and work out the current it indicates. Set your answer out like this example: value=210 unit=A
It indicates value=47.5 unit=A
